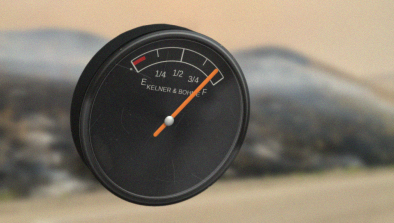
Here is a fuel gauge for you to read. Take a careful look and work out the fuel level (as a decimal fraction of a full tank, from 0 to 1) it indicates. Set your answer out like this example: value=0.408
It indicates value=0.875
